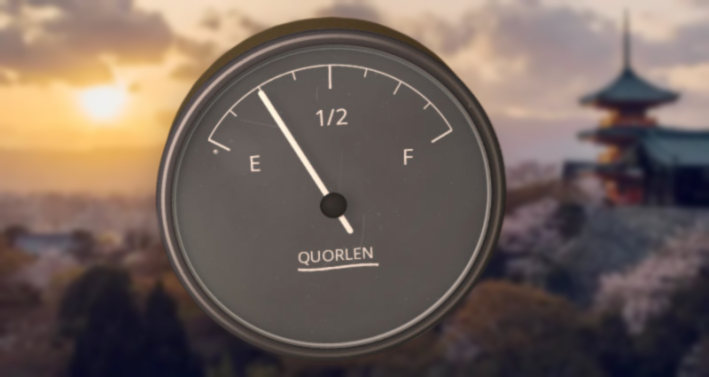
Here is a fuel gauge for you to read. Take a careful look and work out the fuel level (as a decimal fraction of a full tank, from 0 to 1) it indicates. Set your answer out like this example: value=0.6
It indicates value=0.25
